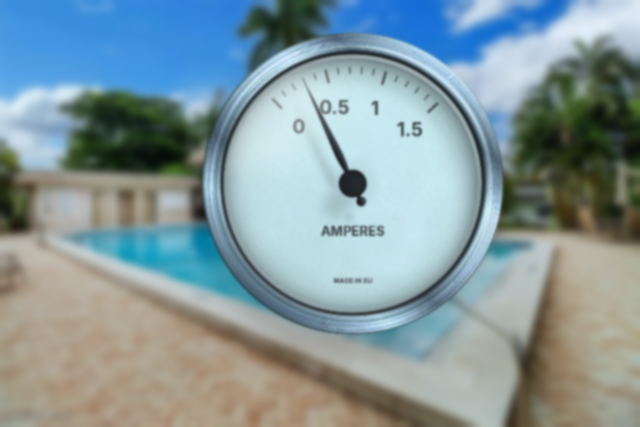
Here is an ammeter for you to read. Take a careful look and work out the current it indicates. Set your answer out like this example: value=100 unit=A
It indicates value=0.3 unit=A
